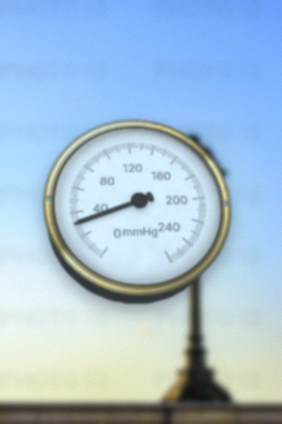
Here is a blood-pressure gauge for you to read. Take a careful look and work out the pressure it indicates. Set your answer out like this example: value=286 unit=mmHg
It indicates value=30 unit=mmHg
